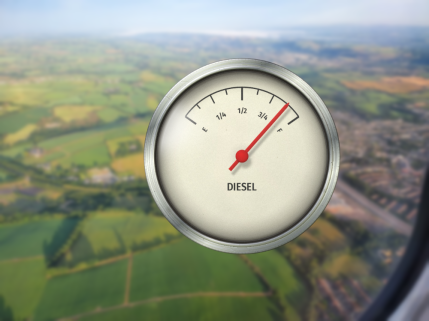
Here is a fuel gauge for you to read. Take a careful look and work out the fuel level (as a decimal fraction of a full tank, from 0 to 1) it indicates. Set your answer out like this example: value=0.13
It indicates value=0.875
